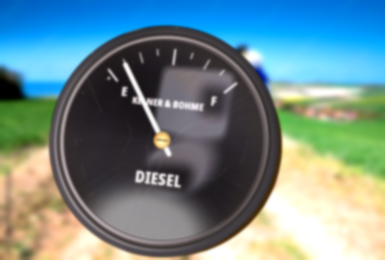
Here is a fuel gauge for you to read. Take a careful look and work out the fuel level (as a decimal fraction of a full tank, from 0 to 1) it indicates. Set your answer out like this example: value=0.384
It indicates value=0.125
